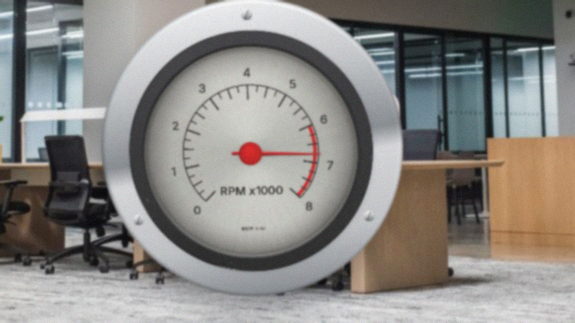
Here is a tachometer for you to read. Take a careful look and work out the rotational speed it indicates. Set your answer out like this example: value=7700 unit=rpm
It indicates value=6750 unit=rpm
